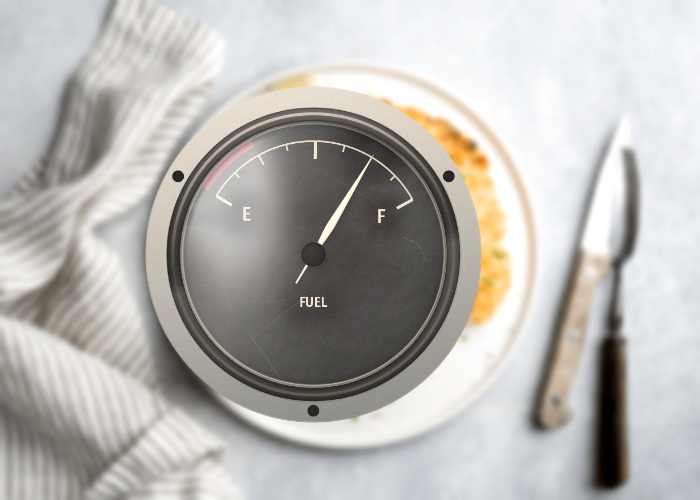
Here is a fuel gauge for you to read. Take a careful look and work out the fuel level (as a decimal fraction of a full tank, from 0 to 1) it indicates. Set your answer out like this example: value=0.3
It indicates value=0.75
